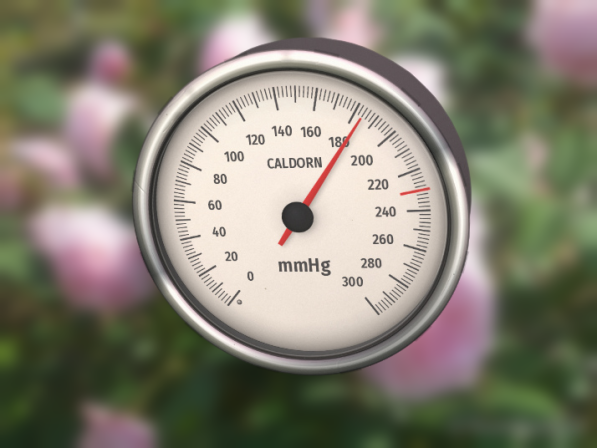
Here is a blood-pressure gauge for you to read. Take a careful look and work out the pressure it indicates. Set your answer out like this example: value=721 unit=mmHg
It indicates value=184 unit=mmHg
